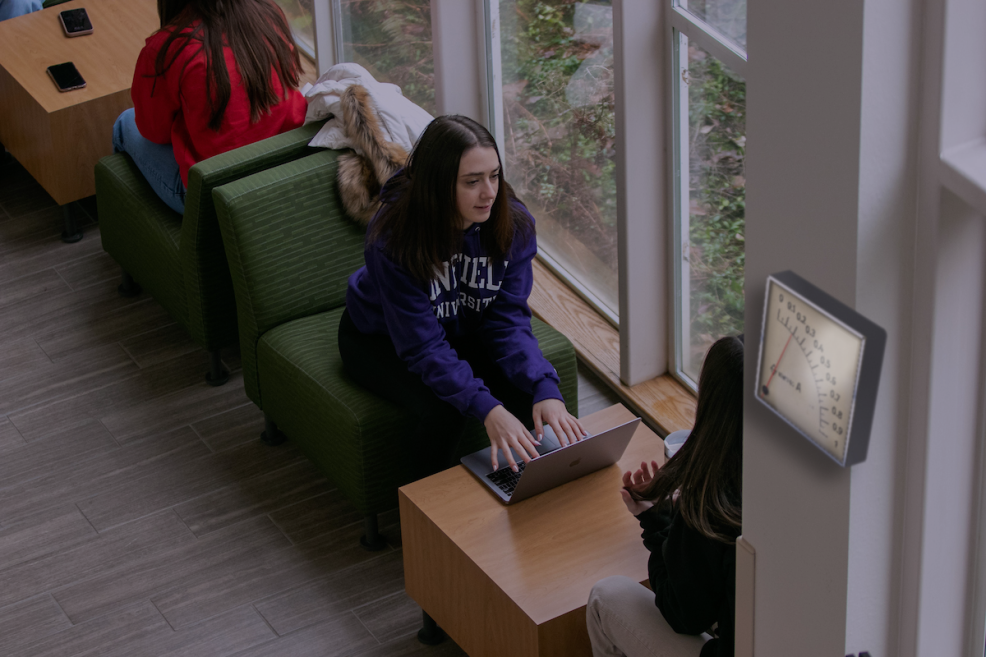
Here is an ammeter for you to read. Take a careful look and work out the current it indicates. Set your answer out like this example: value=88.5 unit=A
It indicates value=0.2 unit=A
